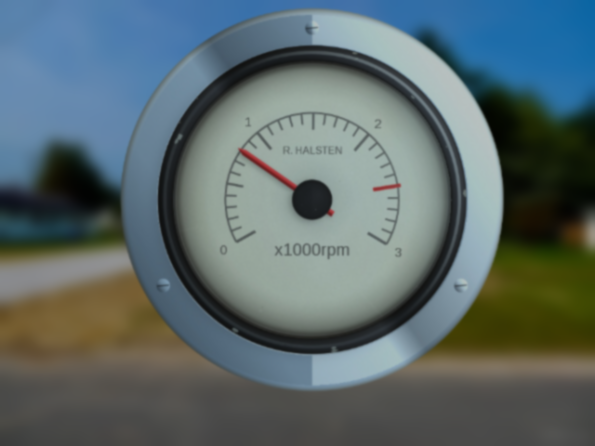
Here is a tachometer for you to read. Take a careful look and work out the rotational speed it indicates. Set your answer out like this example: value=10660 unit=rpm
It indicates value=800 unit=rpm
